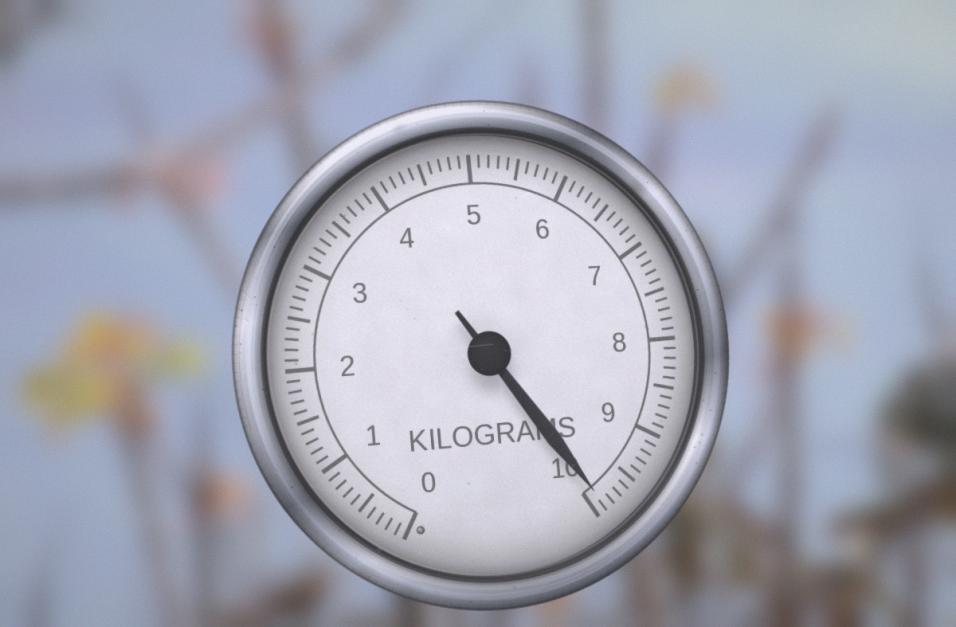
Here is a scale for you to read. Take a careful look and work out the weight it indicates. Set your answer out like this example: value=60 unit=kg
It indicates value=9.9 unit=kg
